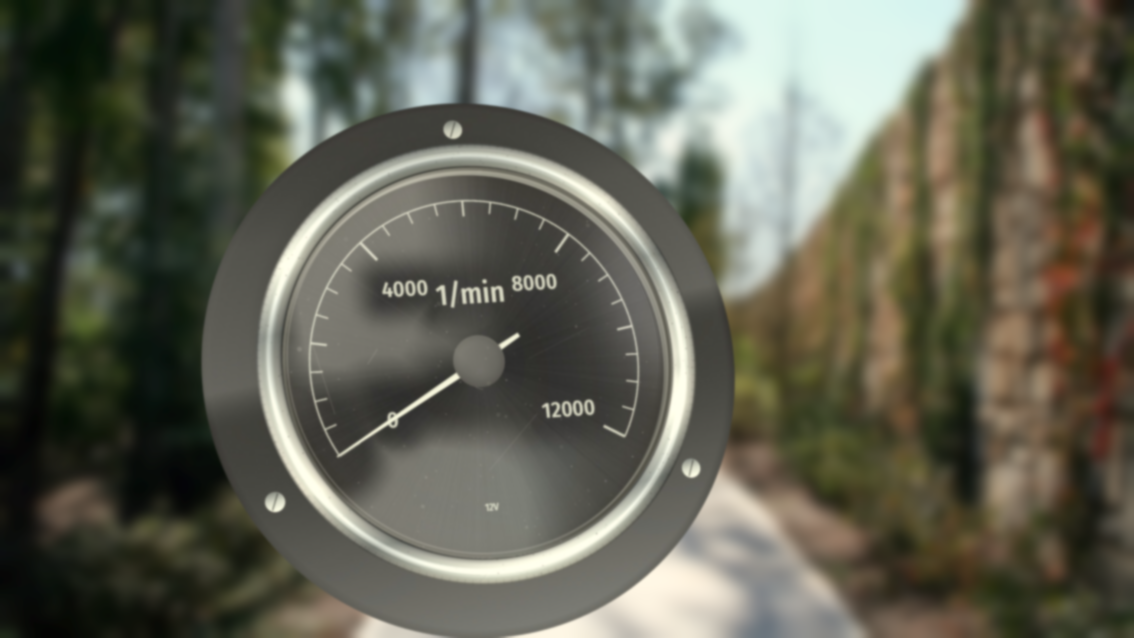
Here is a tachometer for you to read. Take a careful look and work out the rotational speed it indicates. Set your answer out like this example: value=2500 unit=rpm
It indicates value=0 unit=rpm
